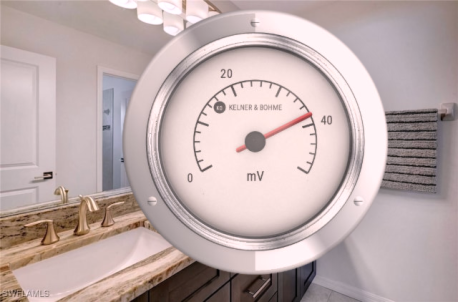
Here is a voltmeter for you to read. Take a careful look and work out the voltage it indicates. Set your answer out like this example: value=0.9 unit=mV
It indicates value=38 unit=mV
